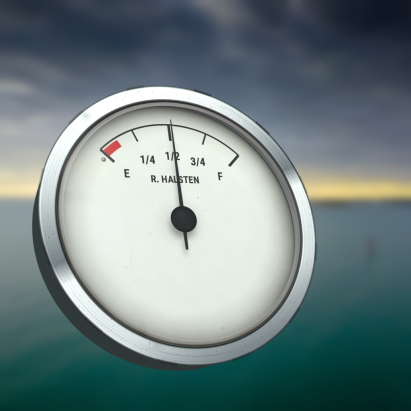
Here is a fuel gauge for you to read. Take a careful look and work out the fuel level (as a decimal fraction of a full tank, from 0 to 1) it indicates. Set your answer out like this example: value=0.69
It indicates value=0.5
